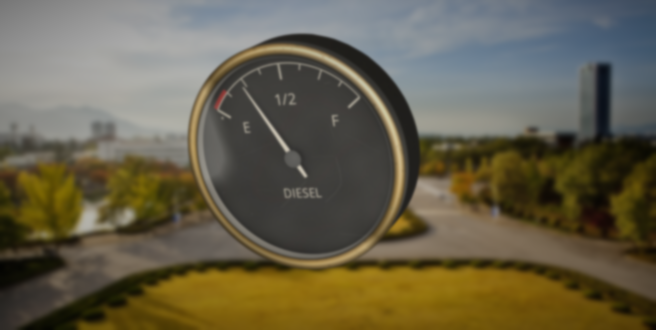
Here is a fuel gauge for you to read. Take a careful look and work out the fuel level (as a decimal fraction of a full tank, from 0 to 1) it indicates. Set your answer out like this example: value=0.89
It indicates value=0.25
